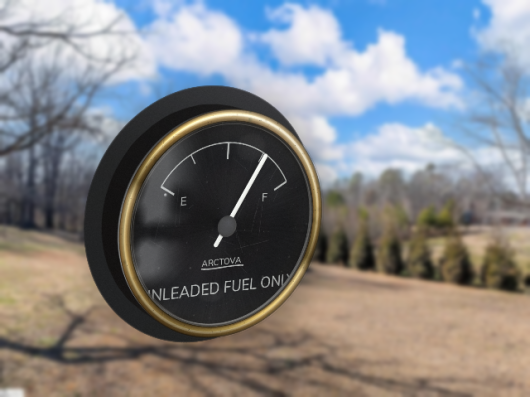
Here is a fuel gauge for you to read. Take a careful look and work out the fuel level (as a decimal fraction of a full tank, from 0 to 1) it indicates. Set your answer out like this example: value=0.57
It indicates value=0.75
